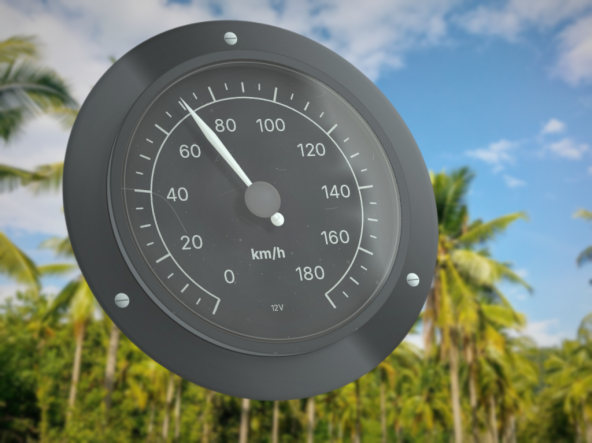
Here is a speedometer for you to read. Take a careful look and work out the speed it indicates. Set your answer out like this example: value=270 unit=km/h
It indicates value=70 unit=km/h
